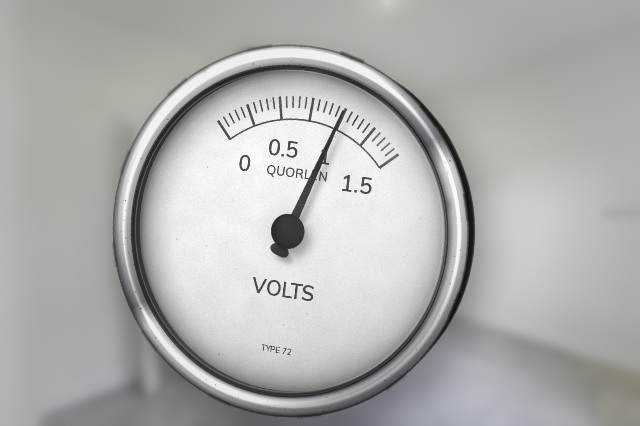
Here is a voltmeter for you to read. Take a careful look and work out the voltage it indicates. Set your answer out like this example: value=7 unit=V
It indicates value=1 unit=V
